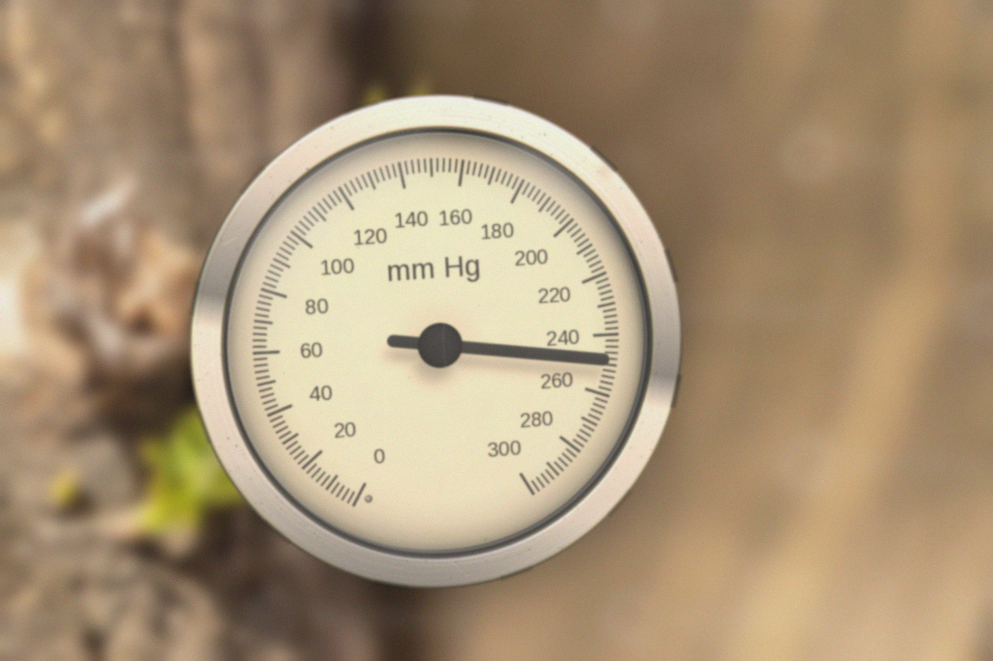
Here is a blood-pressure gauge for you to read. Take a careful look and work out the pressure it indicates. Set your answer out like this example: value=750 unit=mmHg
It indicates value=248 unit=mmHg
